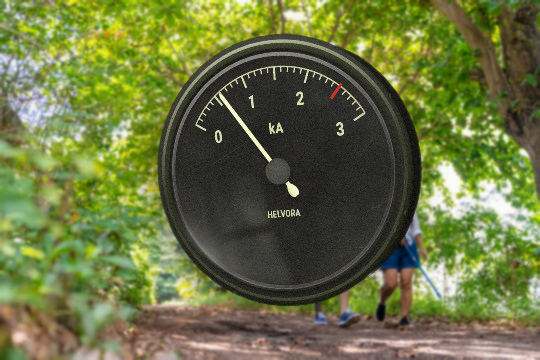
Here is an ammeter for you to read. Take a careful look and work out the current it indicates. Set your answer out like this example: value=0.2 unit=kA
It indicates value=0.6 unit=kA
